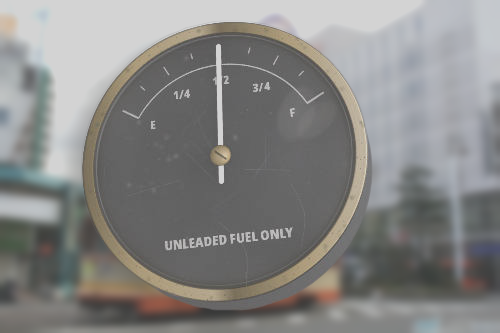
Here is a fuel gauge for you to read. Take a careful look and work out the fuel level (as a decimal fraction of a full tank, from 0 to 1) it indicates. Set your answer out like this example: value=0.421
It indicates value=0.5
